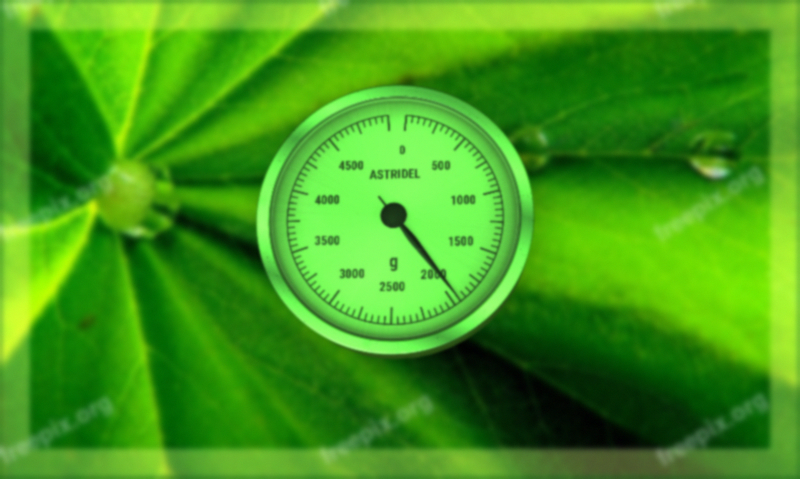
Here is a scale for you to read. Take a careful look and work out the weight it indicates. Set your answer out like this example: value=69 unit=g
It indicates value=1950 unit=g
